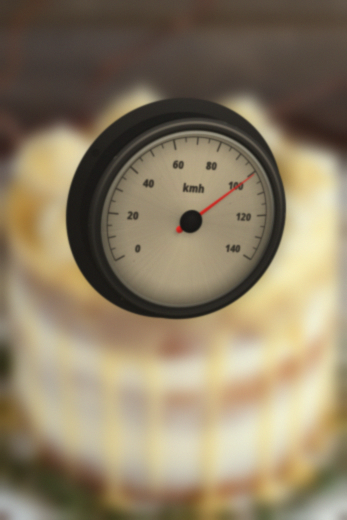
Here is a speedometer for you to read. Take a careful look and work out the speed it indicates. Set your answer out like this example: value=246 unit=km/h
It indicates value=100 unit=km/h
